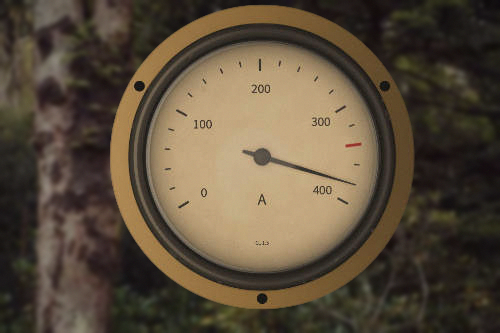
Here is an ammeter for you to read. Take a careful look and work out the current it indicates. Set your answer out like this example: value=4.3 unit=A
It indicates value=380 unit=A
